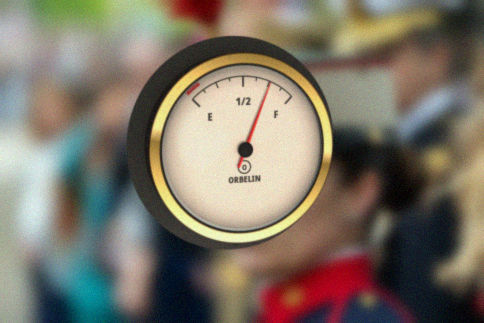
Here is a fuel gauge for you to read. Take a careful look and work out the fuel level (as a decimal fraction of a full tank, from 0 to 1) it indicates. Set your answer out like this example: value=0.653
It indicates value=0.75
